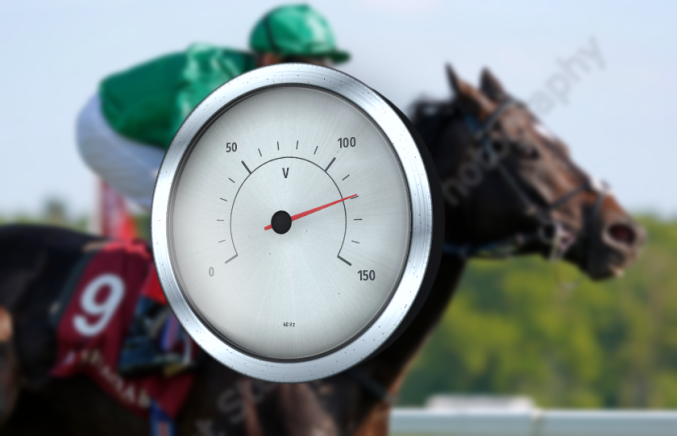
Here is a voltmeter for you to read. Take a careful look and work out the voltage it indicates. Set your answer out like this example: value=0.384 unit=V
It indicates value=120 unit=V
